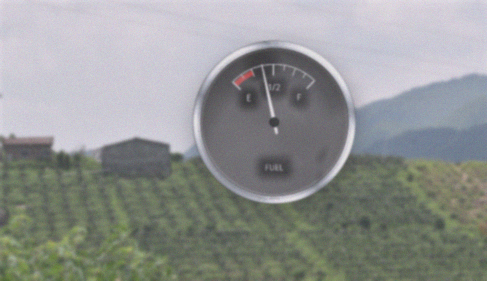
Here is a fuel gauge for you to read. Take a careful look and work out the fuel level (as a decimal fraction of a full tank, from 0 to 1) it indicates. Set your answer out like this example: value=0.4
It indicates value=0.375
